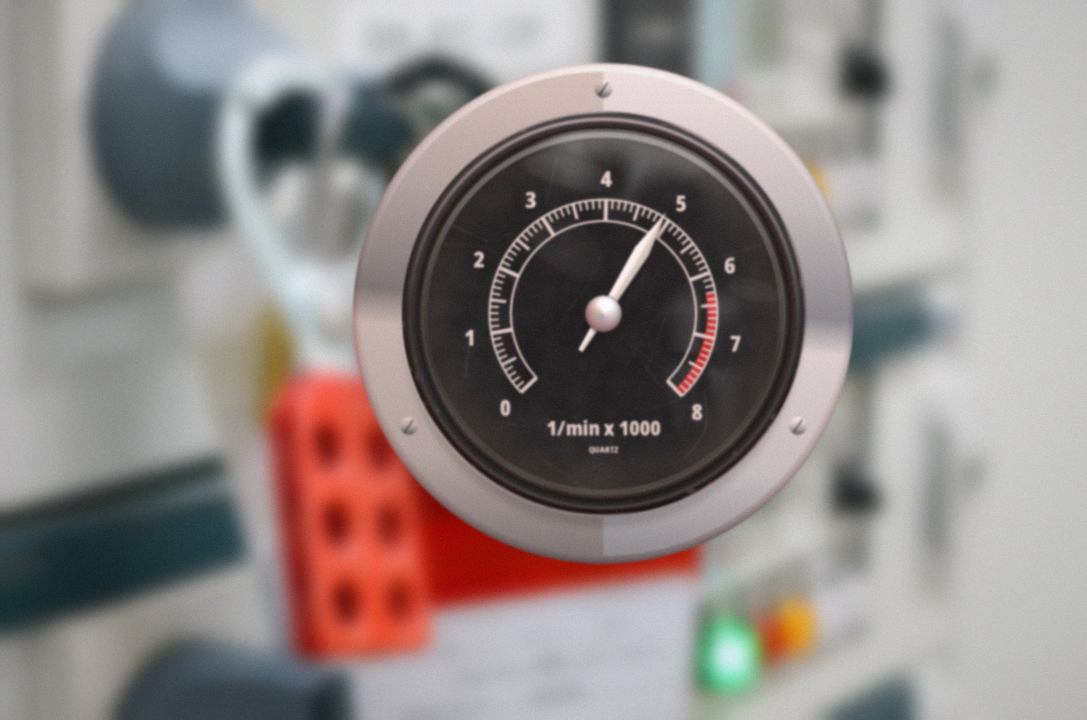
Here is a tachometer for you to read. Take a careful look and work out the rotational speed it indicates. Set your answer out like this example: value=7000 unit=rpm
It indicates value=4900 unit=rpm
